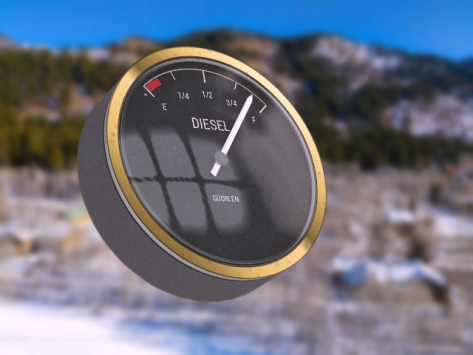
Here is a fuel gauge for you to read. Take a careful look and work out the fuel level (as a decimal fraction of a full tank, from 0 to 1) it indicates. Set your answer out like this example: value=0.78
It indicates value=0.875
